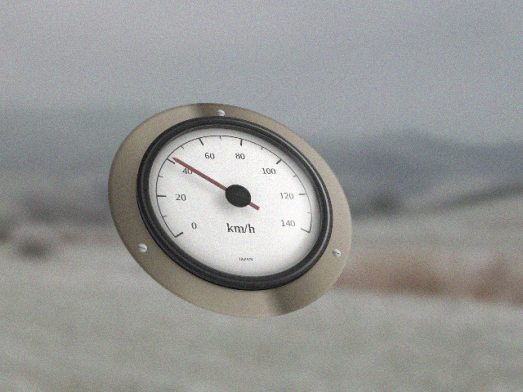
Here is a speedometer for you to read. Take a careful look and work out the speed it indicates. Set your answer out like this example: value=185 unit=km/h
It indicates value=40 unit=km/h
